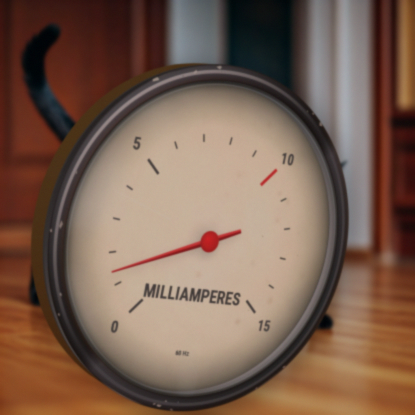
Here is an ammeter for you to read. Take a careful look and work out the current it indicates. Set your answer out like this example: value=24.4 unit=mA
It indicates value=1.5 unit=mA
